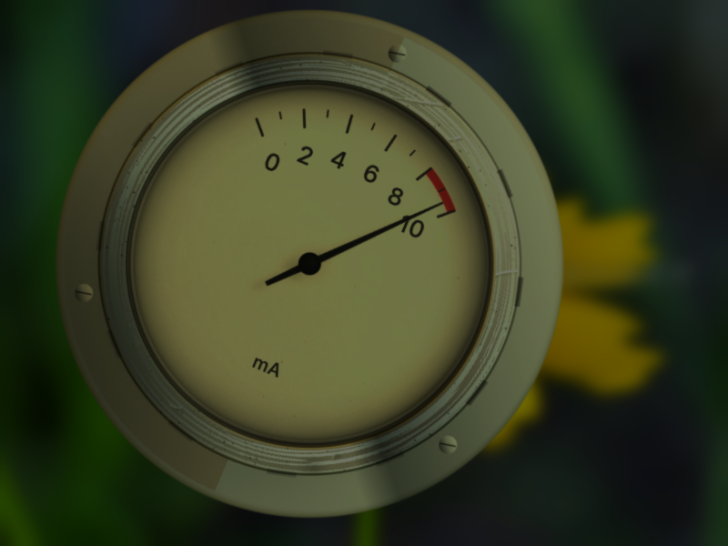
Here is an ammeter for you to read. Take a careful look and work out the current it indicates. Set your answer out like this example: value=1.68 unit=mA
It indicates value=9.5 unit=mA
